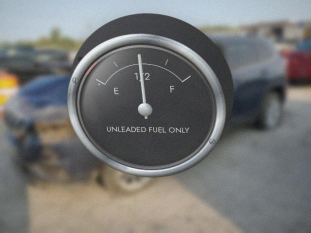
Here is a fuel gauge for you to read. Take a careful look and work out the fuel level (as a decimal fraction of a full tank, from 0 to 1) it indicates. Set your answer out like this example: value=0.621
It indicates value=0.5
